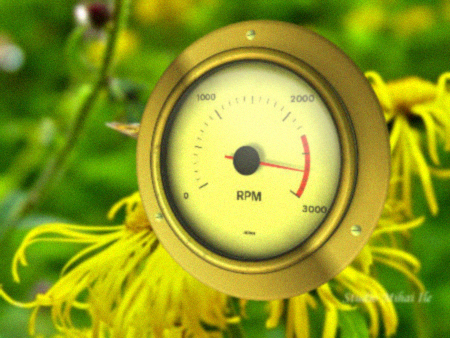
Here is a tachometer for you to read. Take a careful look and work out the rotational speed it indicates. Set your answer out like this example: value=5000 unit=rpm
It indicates value=2700 unit=rpm
